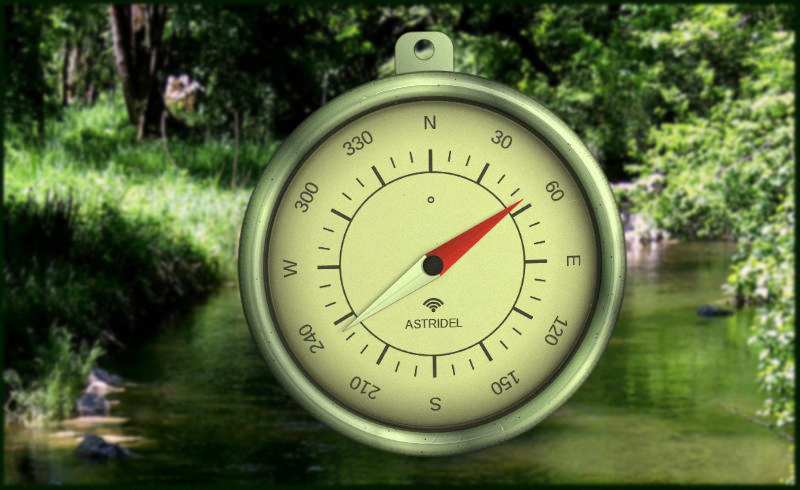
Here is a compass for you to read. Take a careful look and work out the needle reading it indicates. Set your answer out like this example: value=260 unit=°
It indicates value=55 unit=°
